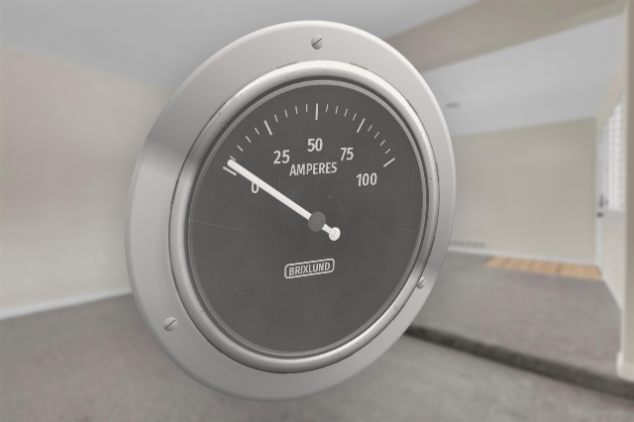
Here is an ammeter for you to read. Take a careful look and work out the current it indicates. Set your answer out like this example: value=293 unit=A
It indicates value=2.5 unit=A
